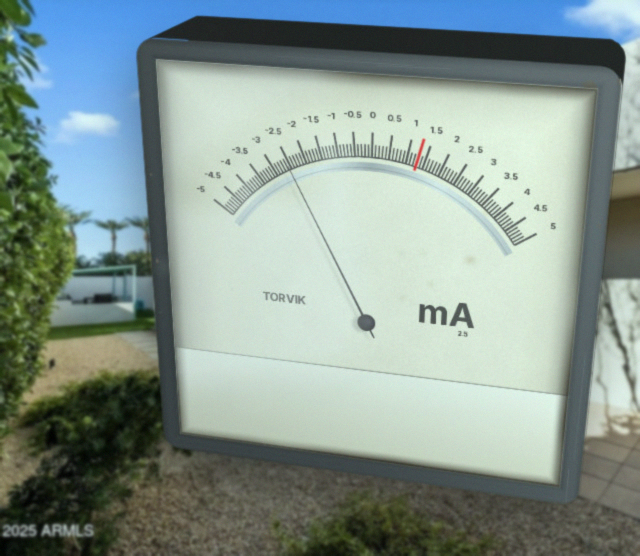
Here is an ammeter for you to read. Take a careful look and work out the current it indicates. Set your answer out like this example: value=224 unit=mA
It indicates value=-2.5 unit=mA
